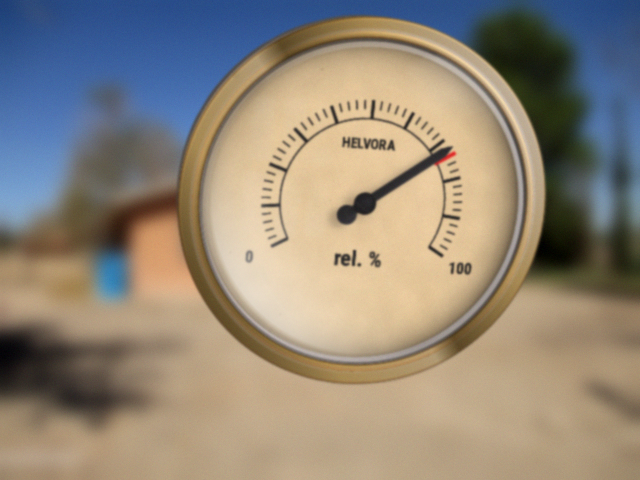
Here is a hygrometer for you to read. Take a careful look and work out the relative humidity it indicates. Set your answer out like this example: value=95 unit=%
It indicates value=72 unit=%
